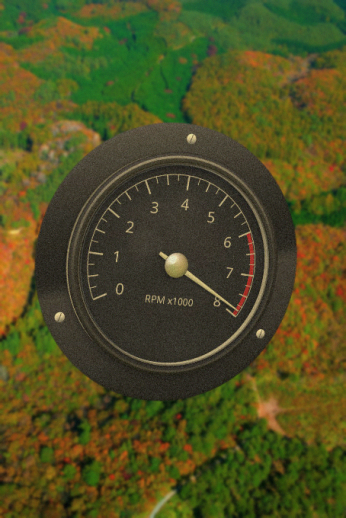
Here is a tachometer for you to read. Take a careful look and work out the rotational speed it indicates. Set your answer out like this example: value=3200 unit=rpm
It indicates value=7875 unit=rpm
